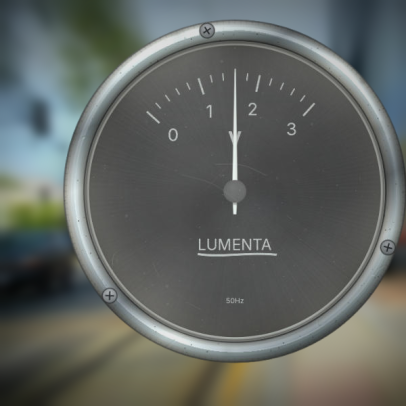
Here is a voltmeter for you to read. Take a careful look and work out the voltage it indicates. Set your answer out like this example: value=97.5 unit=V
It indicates value=1.6 unit=V
